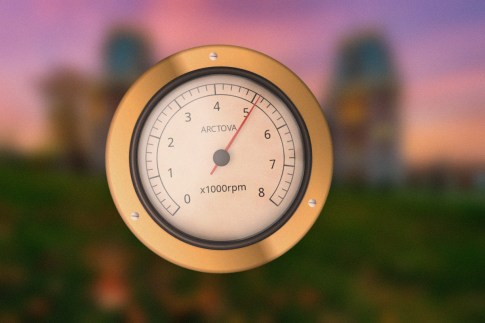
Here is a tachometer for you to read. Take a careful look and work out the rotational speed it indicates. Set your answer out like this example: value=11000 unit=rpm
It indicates value=5100 unit=rpm
